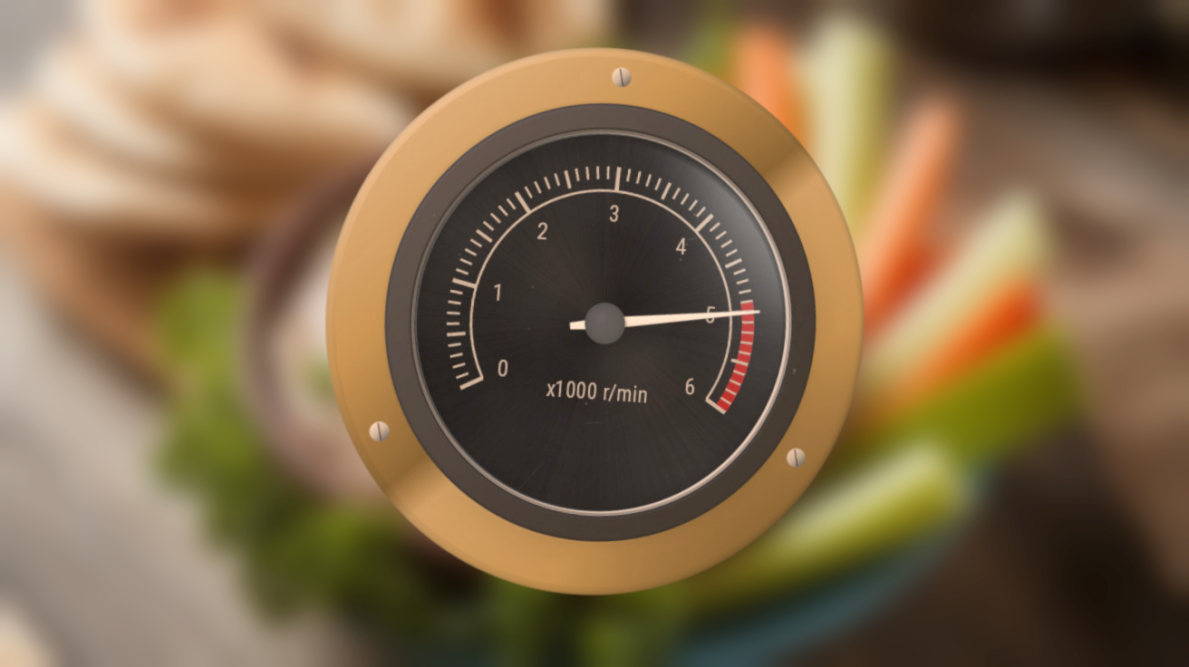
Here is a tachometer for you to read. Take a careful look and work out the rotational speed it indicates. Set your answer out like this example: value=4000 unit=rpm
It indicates value=5000 unit=rpm
